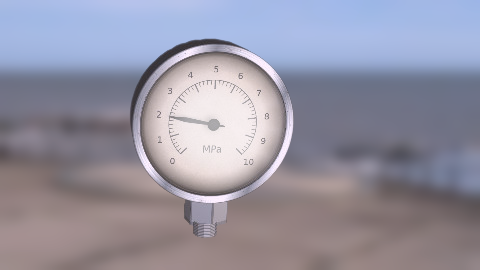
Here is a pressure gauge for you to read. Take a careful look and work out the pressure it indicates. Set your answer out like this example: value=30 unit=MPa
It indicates value=2 unit=MPa
